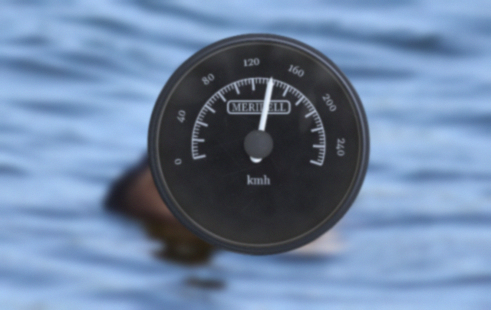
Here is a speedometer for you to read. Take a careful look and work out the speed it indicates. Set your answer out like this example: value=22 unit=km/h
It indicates value=140 unit=km/h
